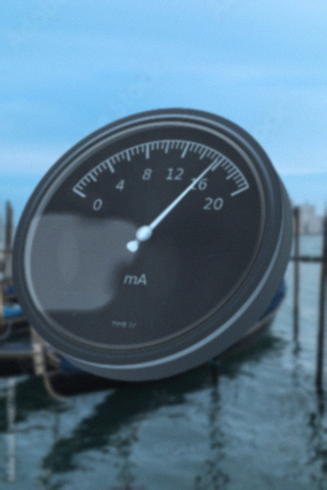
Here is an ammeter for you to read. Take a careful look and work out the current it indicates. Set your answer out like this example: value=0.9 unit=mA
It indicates value=16 unit=mA
